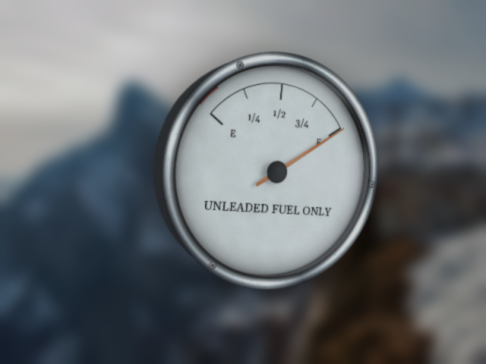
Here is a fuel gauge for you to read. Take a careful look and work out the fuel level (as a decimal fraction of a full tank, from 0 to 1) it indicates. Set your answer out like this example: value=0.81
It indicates value=1
